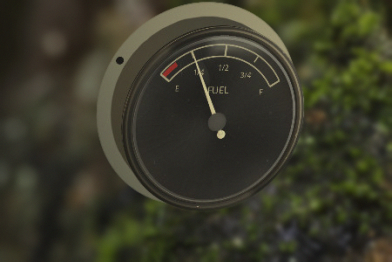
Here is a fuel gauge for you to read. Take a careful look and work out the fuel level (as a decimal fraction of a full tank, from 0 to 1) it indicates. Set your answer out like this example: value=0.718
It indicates value=0.25
